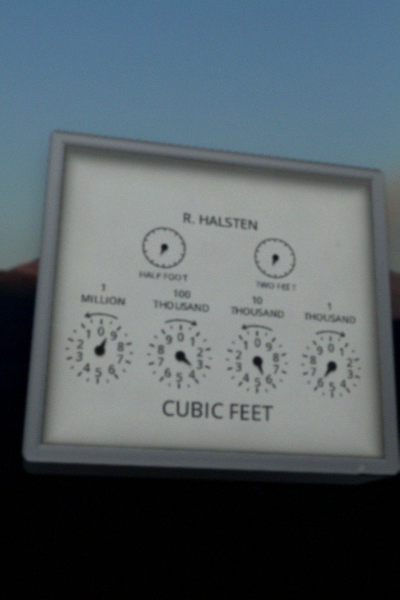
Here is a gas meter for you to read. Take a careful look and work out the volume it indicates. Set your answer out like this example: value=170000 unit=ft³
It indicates value=935600 unit=ft³
